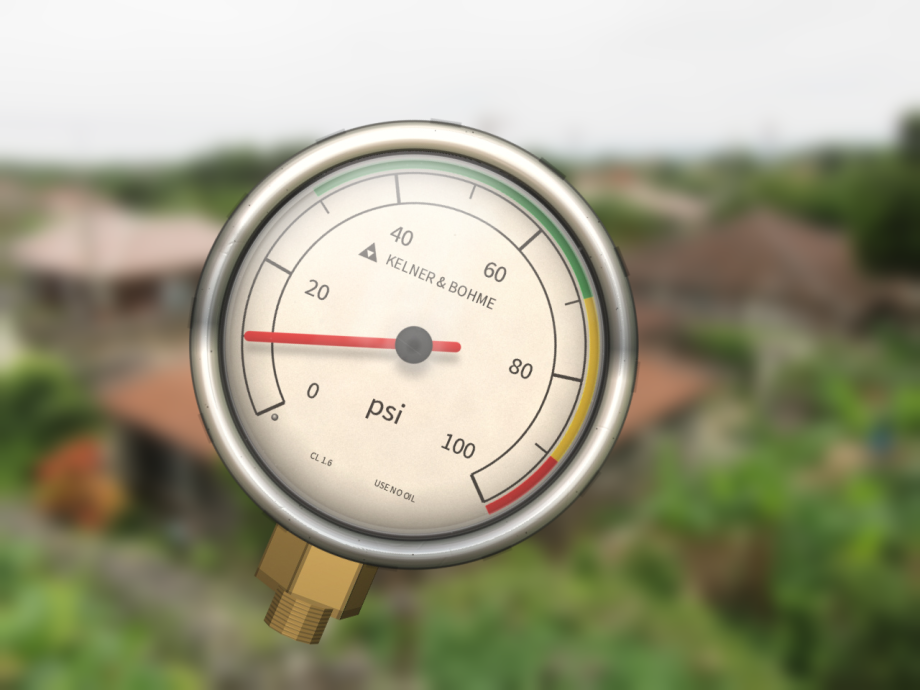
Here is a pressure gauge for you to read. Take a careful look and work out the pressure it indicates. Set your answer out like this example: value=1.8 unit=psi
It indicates value=10 unit=psi
